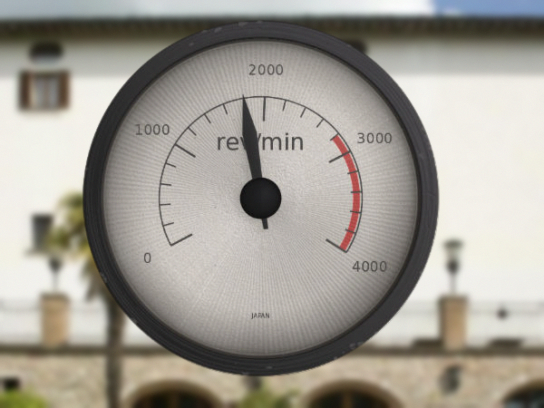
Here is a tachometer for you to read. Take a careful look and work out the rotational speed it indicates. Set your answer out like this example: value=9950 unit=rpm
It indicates value=1800 unit=rpm
